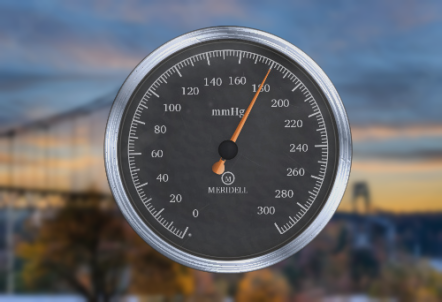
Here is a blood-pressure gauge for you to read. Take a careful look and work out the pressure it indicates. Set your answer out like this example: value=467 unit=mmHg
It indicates value=180 unit=mmHg
